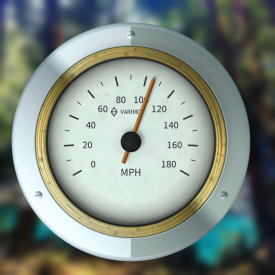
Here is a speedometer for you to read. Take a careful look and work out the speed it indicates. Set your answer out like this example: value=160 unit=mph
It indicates value=105 unit=mph
